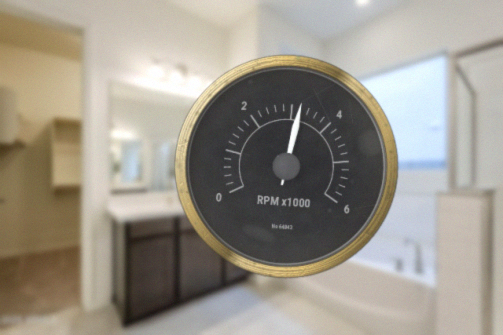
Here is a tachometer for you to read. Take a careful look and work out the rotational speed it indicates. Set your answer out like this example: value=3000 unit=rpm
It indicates value=3200 unit=rpm
